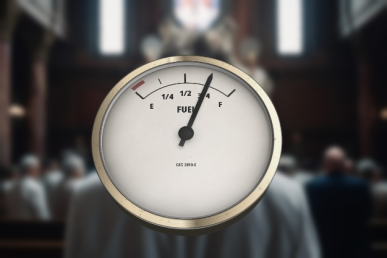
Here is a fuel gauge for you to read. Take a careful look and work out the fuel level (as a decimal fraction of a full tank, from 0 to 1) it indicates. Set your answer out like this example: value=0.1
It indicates value=0.75
